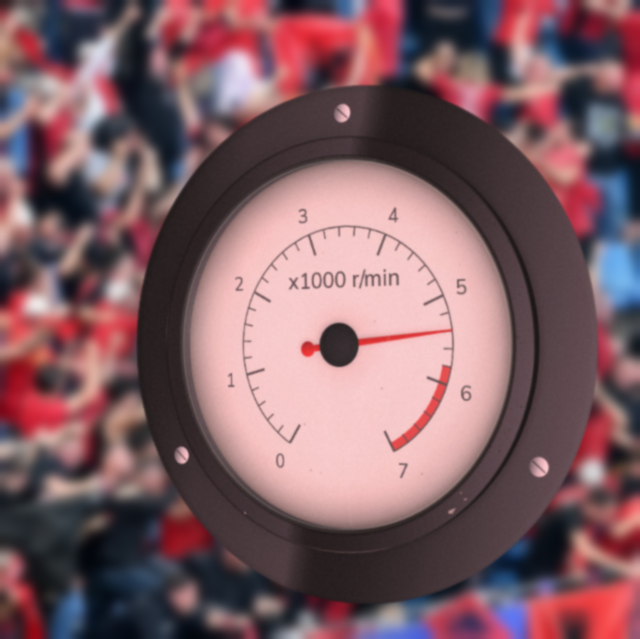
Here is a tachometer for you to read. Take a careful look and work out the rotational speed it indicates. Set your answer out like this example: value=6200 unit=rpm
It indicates value=5400 unit=rpm
